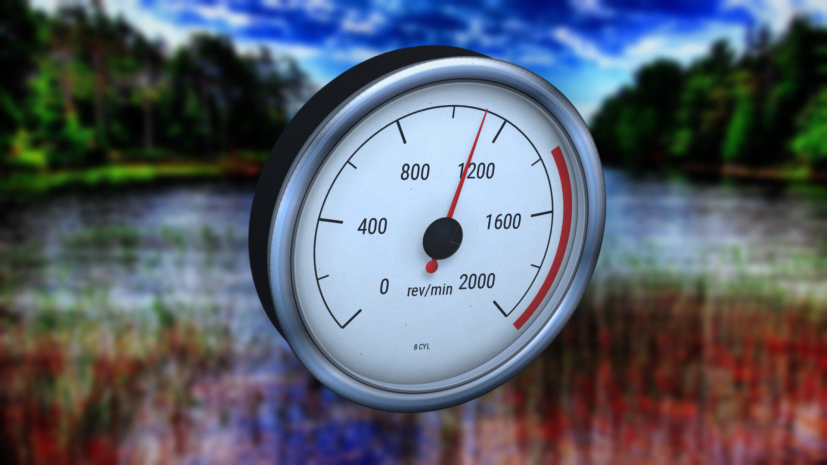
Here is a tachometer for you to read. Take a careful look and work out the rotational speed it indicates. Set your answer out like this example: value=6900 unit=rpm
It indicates value=1100 unit=rpm
